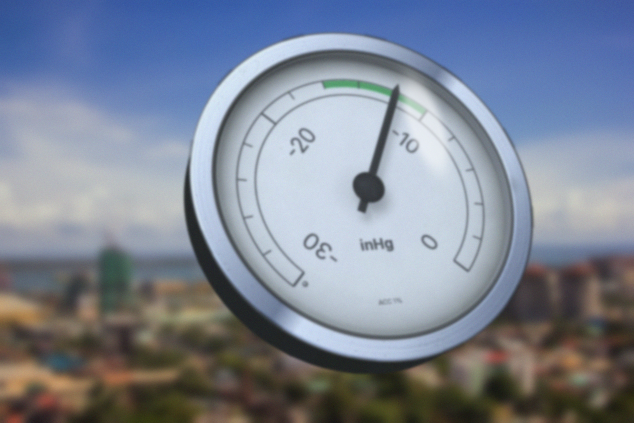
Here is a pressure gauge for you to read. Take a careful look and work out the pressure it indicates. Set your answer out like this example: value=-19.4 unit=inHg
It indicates value=-12 unit=inHg
